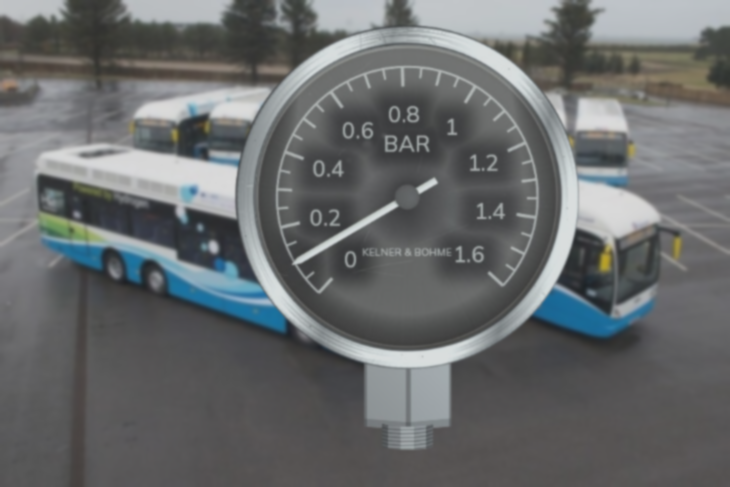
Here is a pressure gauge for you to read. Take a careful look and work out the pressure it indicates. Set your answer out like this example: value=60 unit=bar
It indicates value=0.1 unit=bar
